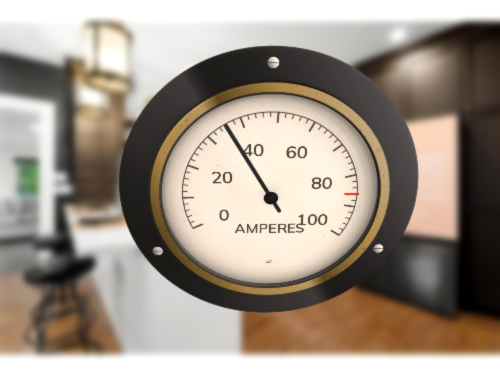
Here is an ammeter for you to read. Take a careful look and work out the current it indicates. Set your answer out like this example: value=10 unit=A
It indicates value=36 unit=A
